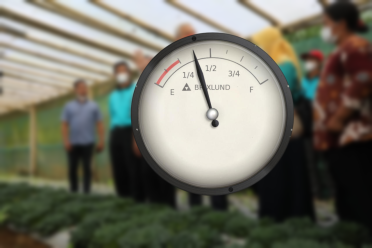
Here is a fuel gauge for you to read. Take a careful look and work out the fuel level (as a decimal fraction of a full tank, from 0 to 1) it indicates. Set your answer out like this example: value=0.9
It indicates value=0.375
